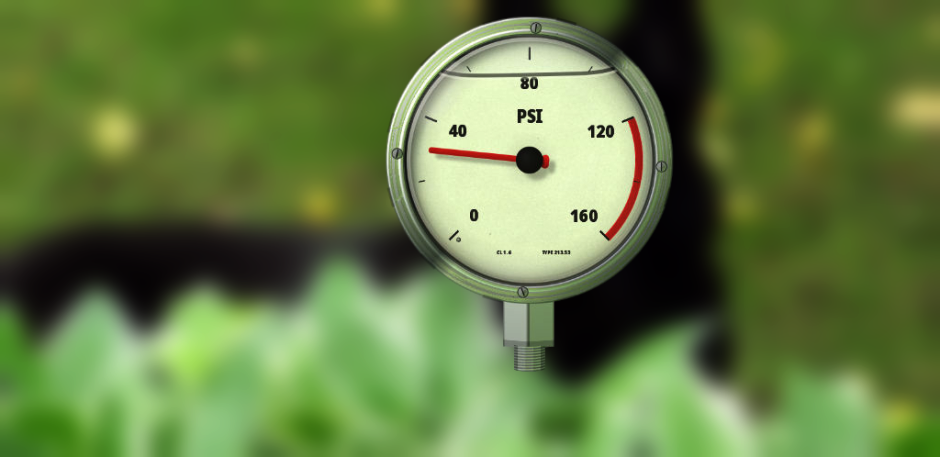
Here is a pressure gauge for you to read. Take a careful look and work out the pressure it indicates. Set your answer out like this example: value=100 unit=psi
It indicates value=30 unit=psi
